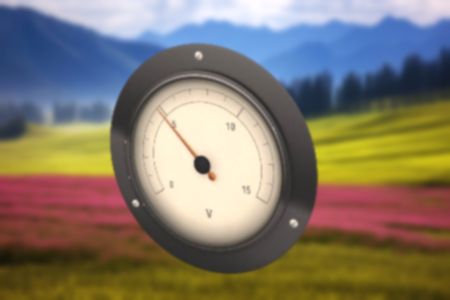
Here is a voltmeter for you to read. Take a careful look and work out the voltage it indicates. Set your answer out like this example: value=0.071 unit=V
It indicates value=5 unit=V
